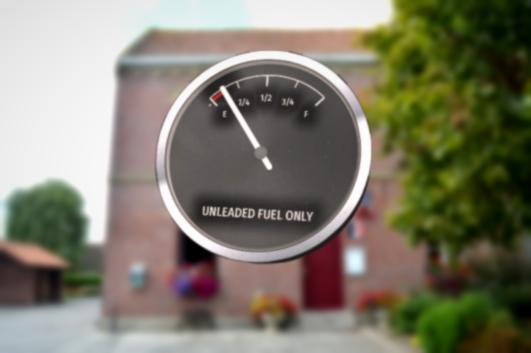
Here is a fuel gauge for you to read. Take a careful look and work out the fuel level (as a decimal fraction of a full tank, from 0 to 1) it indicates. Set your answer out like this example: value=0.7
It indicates value=0.125
